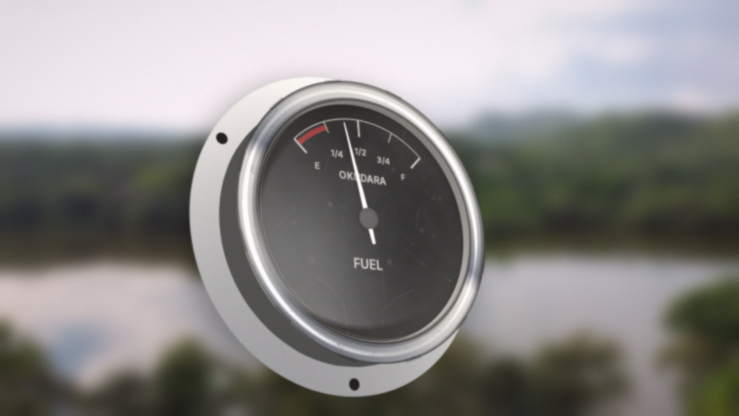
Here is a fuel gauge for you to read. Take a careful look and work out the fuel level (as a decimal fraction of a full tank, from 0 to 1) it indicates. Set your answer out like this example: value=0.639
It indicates value=0.375
